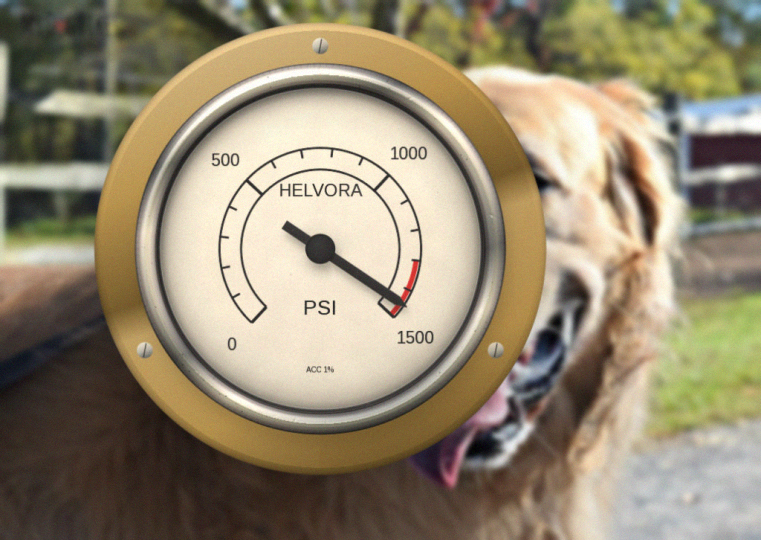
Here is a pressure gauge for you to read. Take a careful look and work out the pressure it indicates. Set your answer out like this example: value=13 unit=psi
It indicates value=1450 unit=psi
